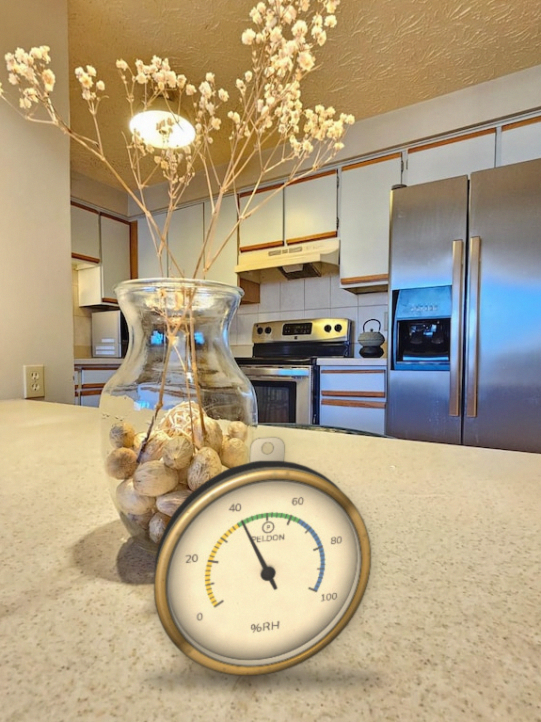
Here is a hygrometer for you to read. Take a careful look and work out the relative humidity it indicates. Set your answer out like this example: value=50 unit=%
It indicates value=40 unit=%
